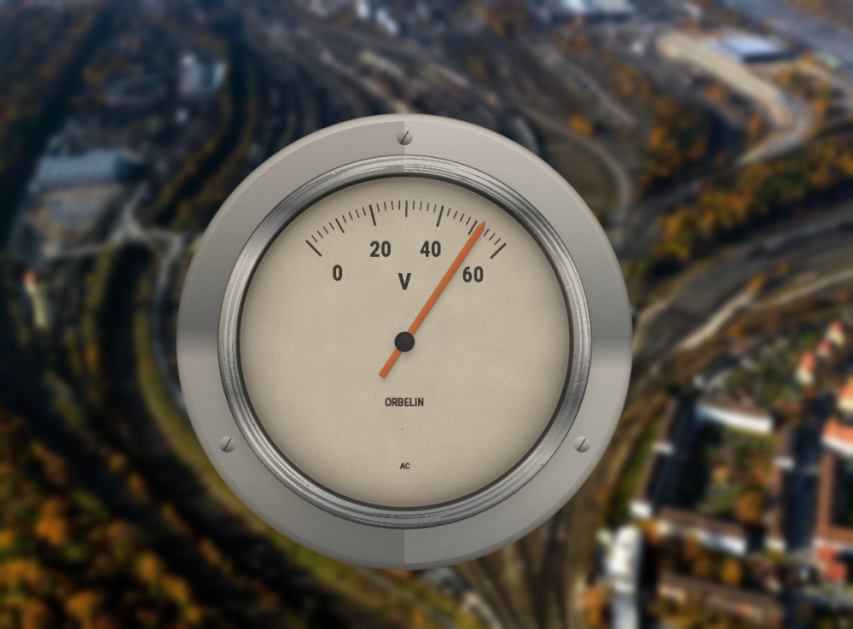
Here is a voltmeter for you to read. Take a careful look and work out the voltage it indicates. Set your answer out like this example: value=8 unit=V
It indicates value=52 unit=V
